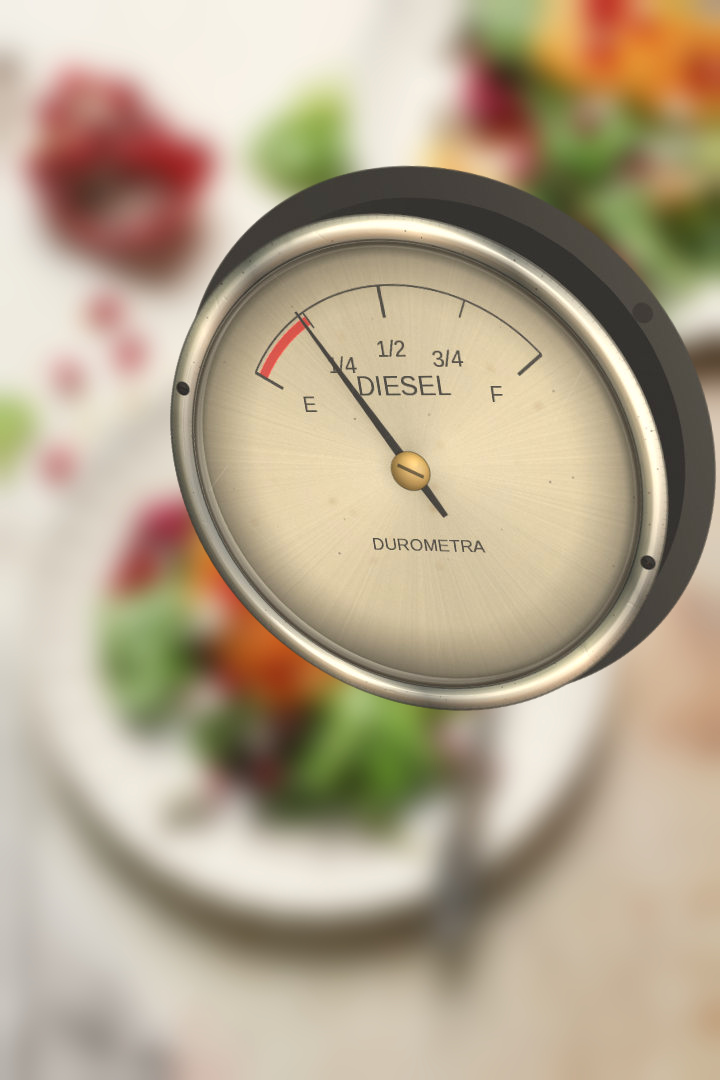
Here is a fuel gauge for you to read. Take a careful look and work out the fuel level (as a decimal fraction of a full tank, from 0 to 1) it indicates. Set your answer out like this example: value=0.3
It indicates value=0.25
